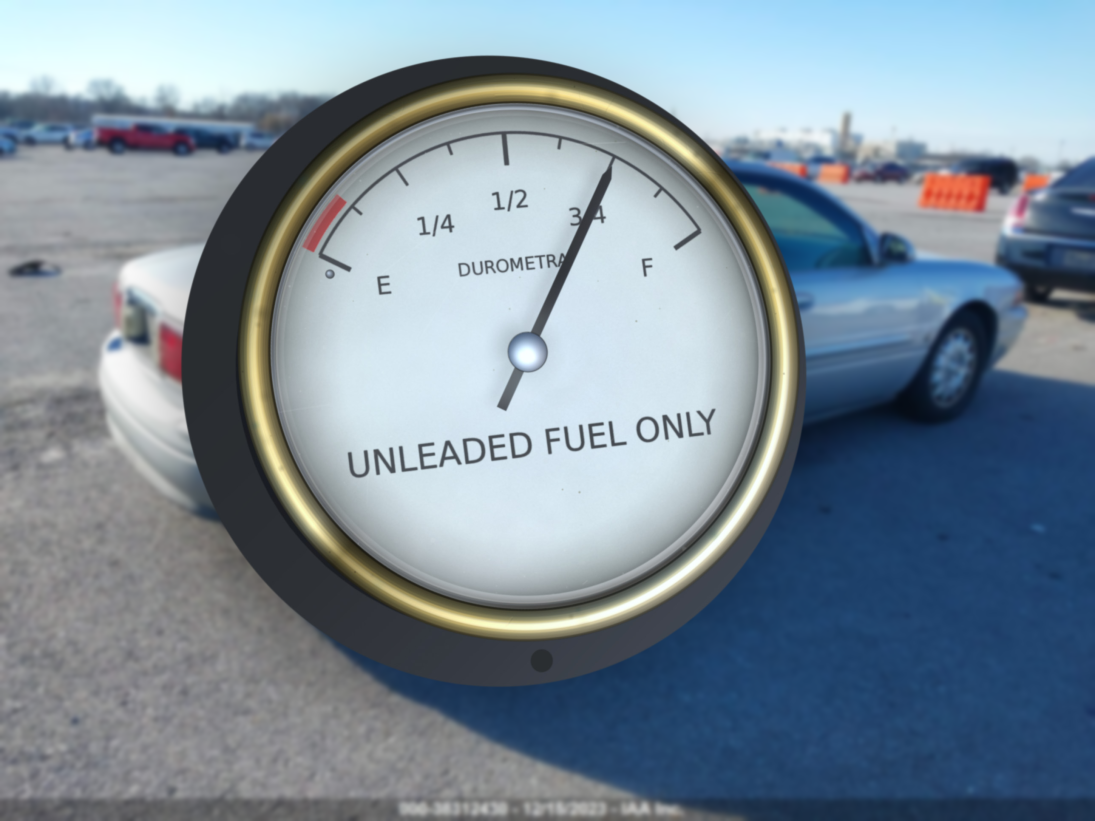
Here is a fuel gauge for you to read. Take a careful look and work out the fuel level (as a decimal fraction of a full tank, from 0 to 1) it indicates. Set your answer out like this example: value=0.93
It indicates value=0.75
